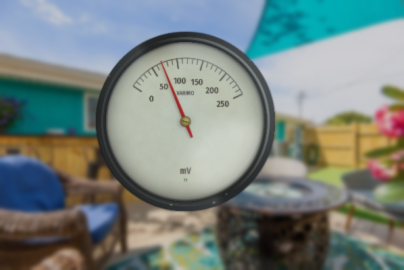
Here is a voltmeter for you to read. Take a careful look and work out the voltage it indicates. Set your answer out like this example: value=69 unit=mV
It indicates value=70 unit=mV
